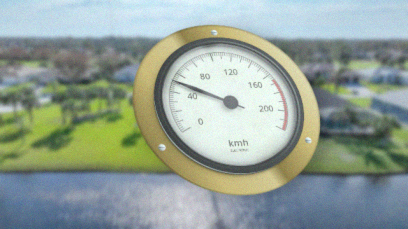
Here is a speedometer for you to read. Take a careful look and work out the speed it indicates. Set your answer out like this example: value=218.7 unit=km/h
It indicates value=50 unit=km/h
